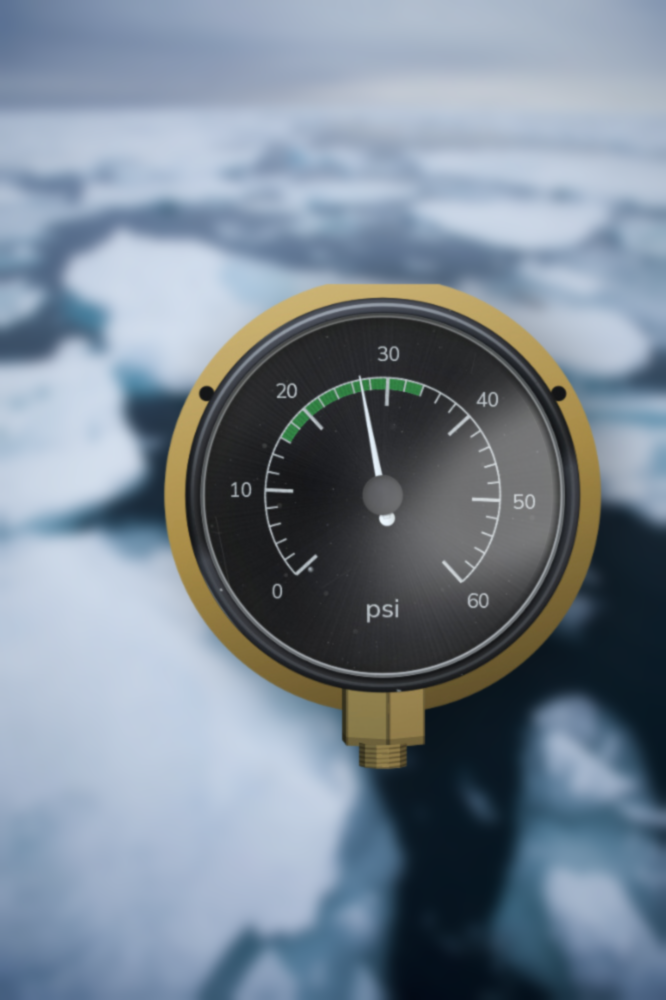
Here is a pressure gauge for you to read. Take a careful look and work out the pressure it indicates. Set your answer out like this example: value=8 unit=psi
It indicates value=27 unit=psi
